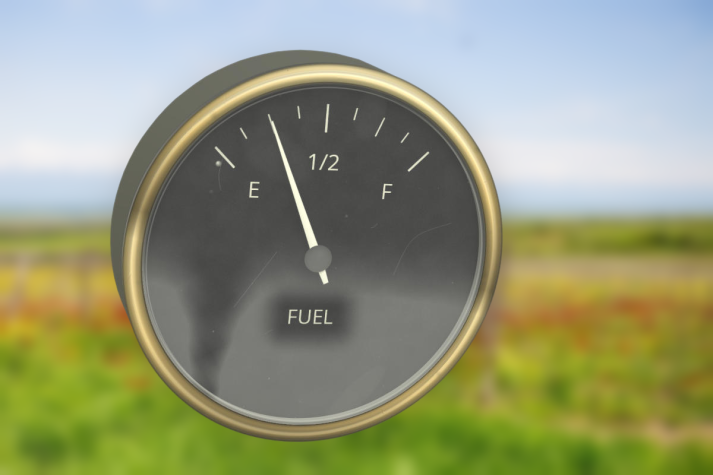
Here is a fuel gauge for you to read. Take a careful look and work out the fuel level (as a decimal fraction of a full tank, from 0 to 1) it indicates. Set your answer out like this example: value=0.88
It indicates value=0.25
